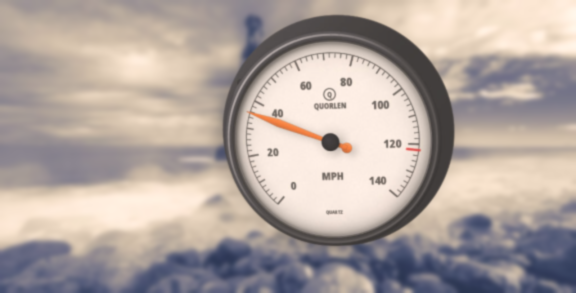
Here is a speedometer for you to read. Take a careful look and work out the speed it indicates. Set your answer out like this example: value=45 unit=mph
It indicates value=36 unit=mph
